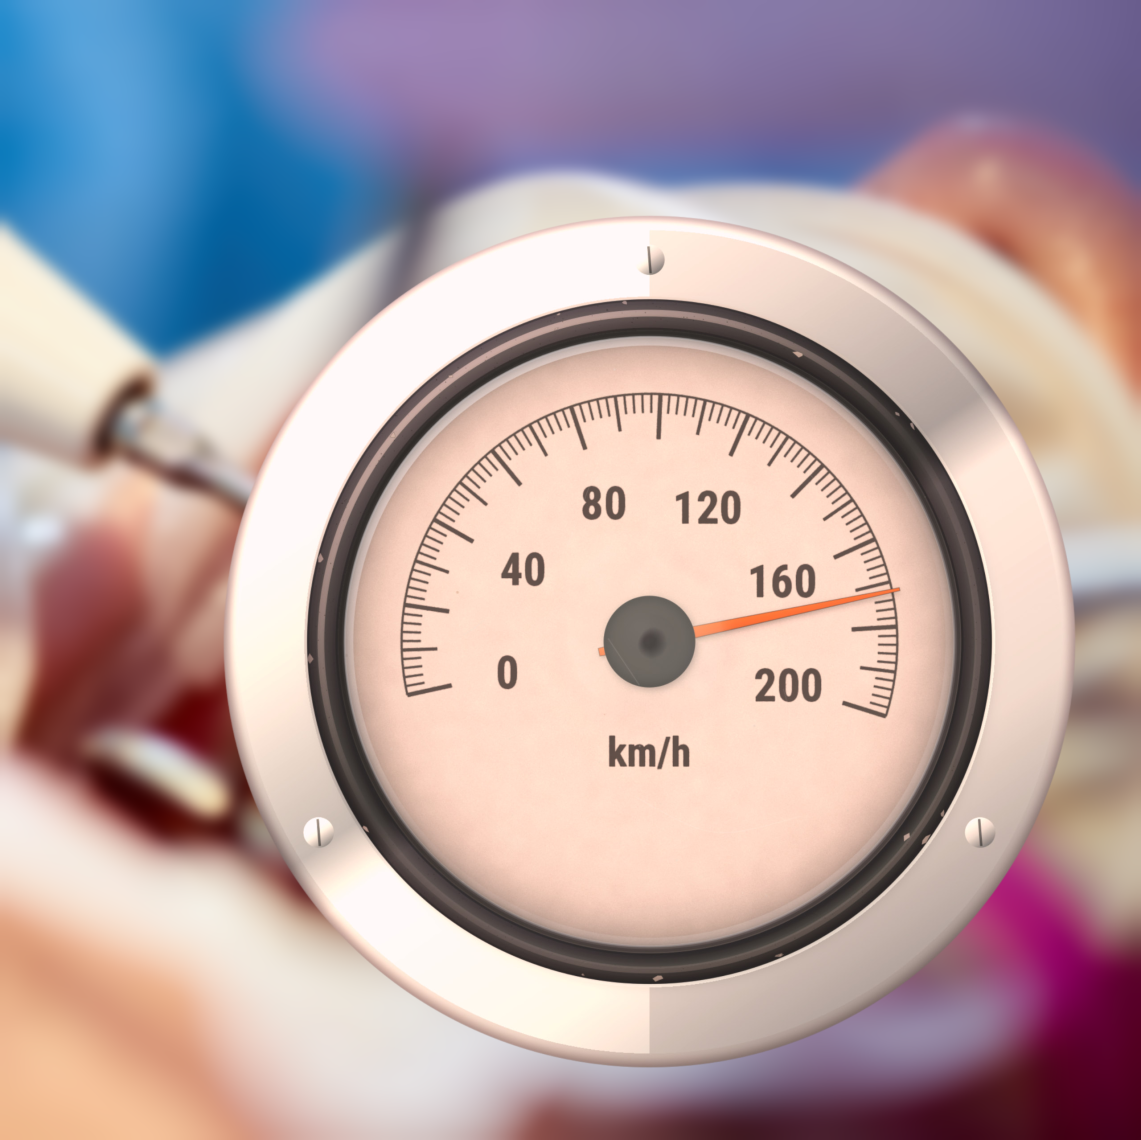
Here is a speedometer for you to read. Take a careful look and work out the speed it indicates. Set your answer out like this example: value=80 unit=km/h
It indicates value=172 unit=km/h
